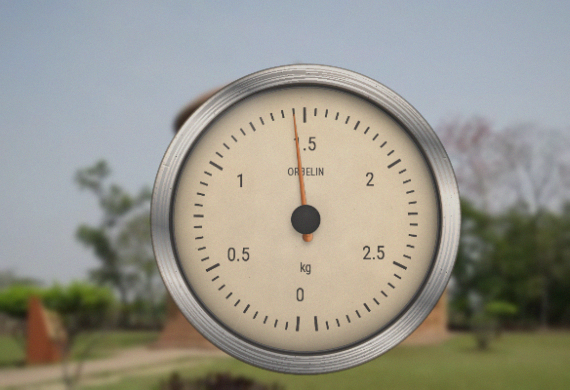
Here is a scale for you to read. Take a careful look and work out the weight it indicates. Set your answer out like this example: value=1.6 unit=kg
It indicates value=1.45 unit=kg
